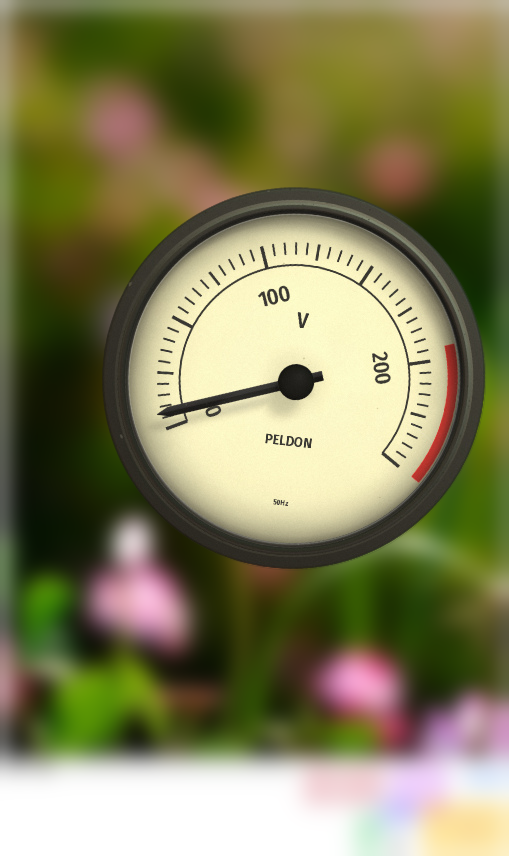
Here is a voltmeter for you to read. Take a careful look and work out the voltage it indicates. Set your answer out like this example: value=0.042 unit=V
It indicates value=7.5 unit=V
